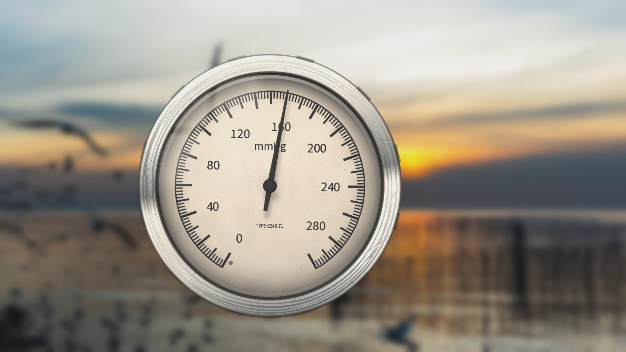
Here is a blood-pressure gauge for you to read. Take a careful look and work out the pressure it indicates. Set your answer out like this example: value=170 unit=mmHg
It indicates value=160 unit=mmHg
